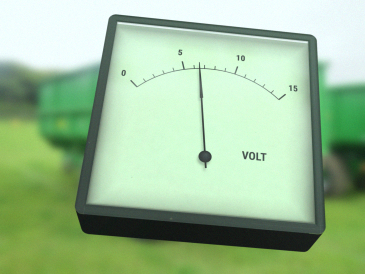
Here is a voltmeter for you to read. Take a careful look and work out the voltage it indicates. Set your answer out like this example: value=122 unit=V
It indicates value=6.5 unit=V
